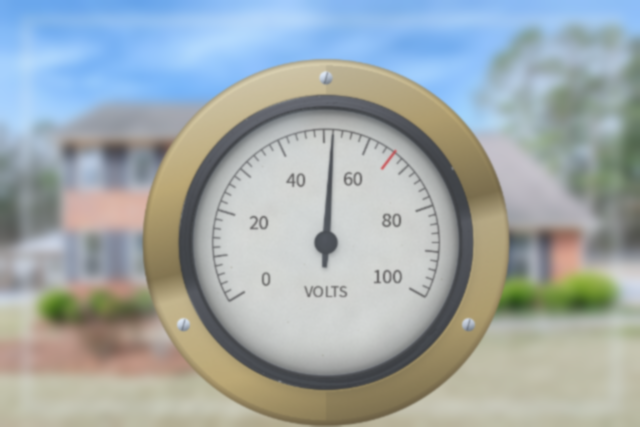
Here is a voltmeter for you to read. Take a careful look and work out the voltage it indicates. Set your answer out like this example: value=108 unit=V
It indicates value=52 unit=V
